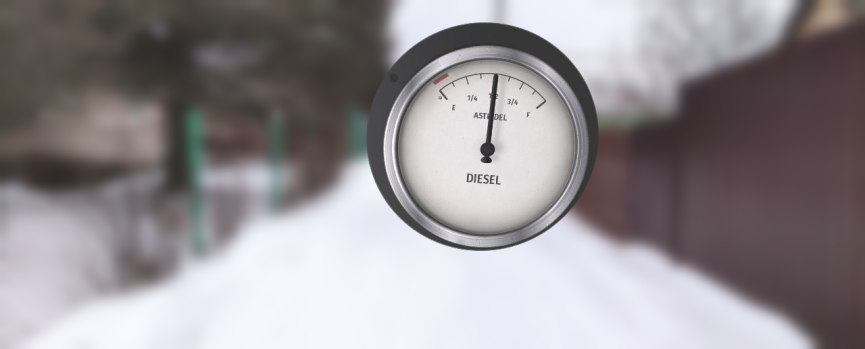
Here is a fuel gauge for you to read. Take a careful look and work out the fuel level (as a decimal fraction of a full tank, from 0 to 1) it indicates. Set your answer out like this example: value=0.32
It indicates value=0.5
